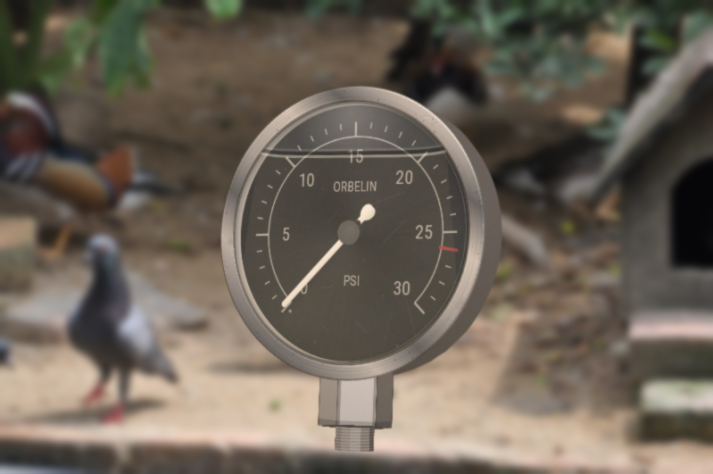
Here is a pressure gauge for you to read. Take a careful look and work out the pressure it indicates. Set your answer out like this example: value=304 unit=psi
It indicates value=0 unit=psi
